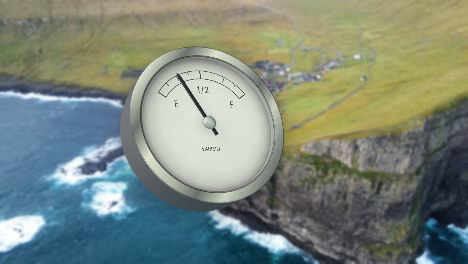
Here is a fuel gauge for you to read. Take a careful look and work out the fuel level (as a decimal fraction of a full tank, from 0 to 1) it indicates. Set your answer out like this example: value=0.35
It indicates value=0.25
